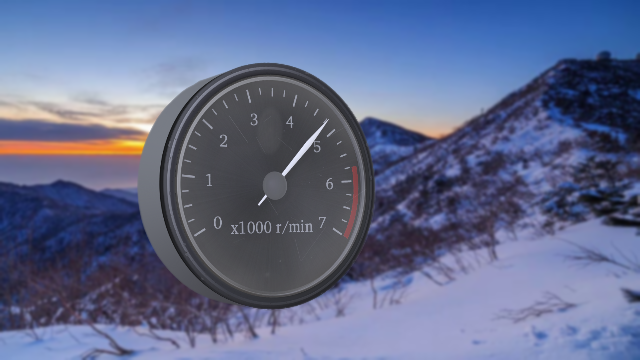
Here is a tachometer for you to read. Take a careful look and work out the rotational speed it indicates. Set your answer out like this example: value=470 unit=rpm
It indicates value=4750 unit=rpm
